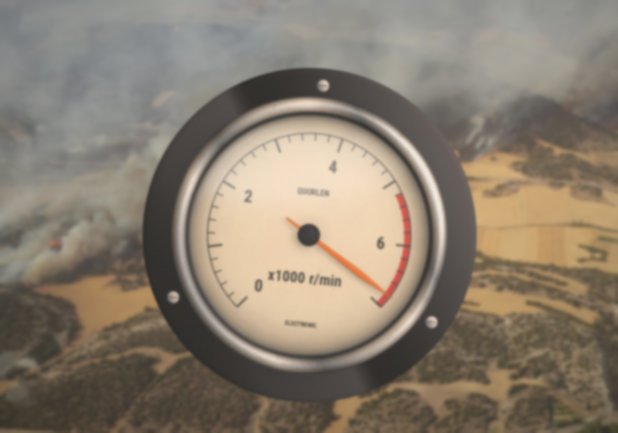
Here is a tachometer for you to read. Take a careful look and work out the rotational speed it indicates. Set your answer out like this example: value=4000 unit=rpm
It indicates value=6800 unit=rpm
